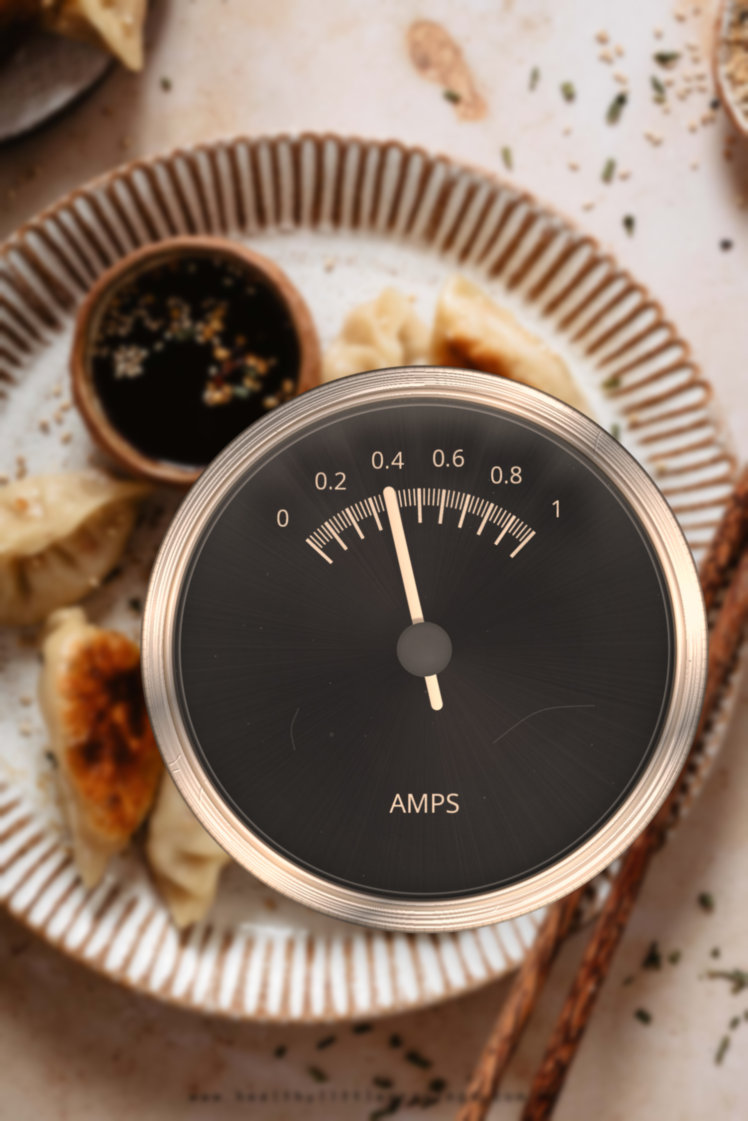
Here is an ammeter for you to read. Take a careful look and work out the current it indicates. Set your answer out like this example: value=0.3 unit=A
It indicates value=0.38 unit=A
